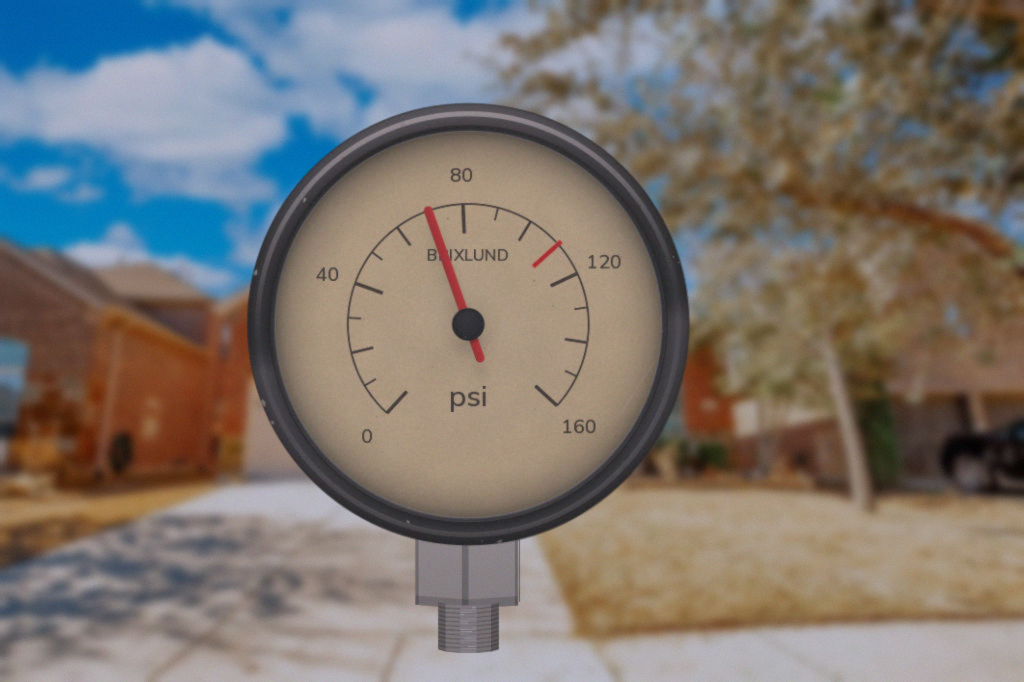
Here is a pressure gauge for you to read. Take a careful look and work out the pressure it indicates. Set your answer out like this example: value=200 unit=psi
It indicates value=70 unit=psi
